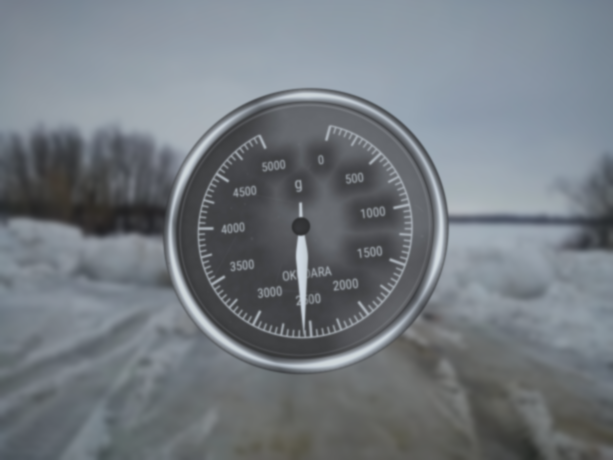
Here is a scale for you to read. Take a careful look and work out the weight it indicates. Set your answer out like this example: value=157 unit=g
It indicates value=2550 unit=g
